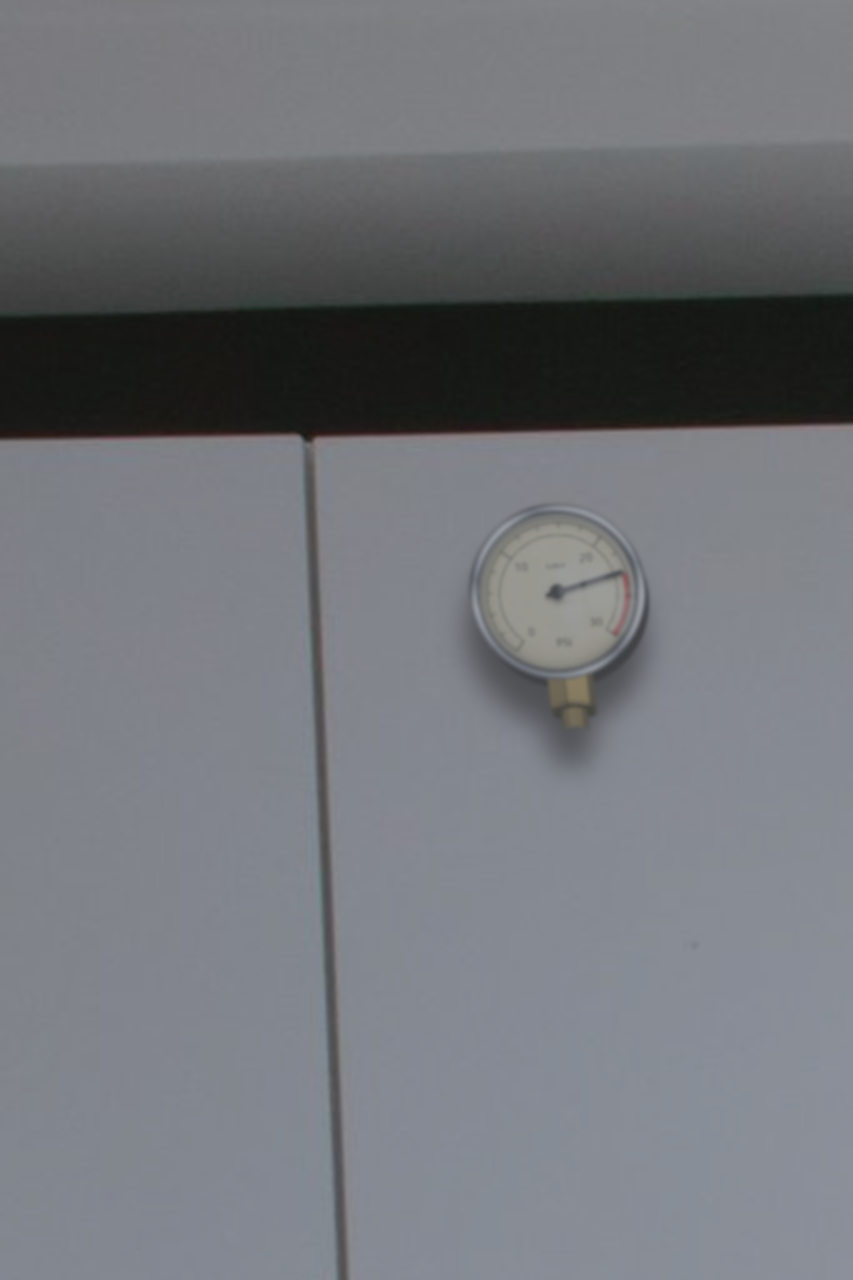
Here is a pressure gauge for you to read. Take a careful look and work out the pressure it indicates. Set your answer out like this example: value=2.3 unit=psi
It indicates value=24 unit=psi
